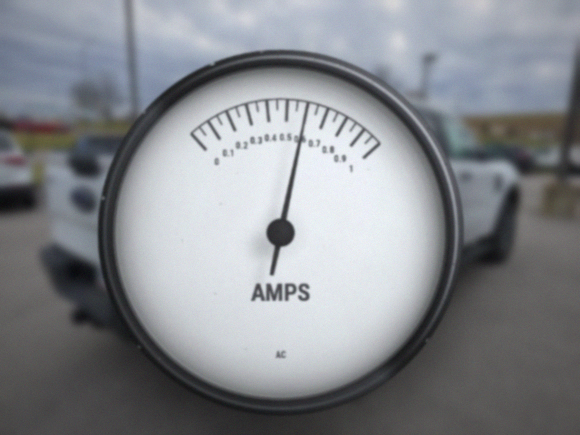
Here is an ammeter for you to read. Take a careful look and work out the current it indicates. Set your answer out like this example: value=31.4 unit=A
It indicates value=0.6 unit=A
